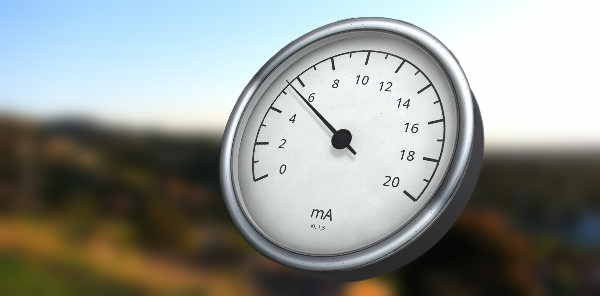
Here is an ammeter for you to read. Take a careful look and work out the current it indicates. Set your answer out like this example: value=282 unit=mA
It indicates value=5.5 unit=mA
